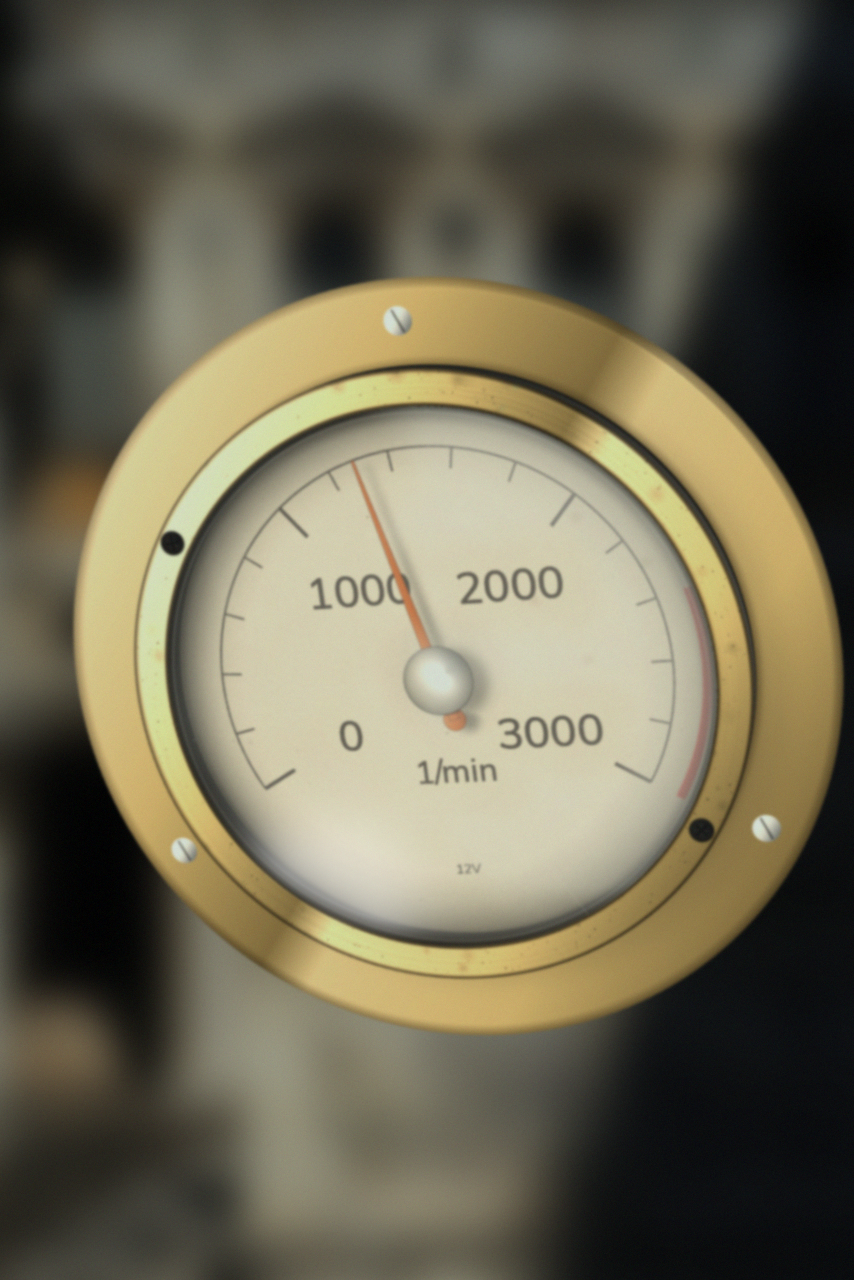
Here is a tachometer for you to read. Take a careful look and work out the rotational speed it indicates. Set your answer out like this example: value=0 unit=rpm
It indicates value=1300 unit=rpm
